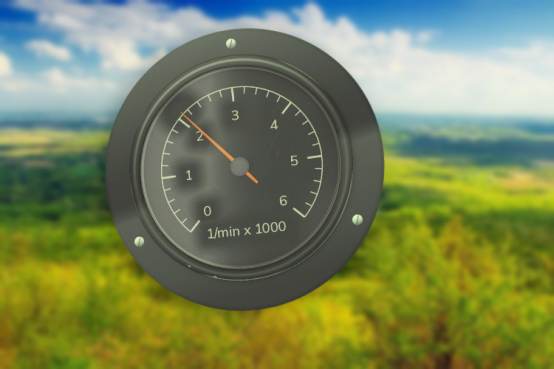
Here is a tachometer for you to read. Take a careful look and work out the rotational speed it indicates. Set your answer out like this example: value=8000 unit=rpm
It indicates value=2100 unit=rpm
